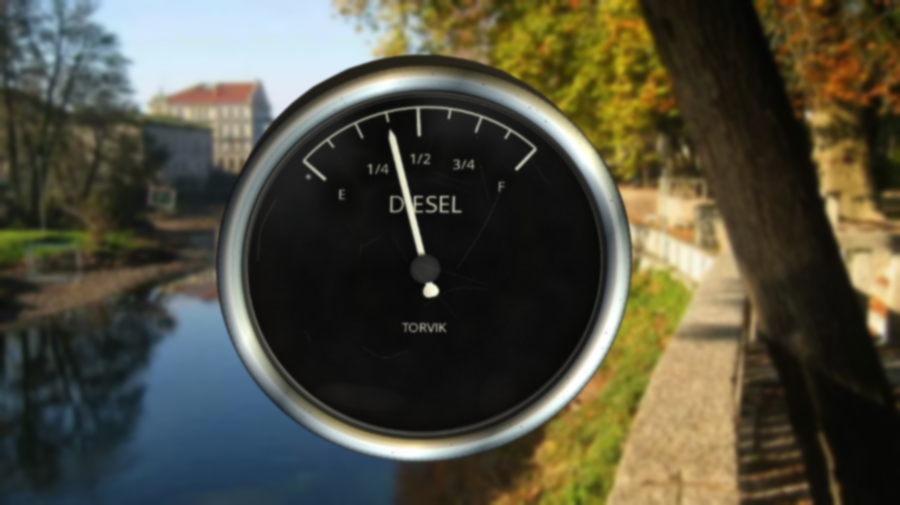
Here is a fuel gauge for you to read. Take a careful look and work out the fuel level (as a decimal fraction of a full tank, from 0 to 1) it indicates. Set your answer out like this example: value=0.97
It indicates value=0.375
